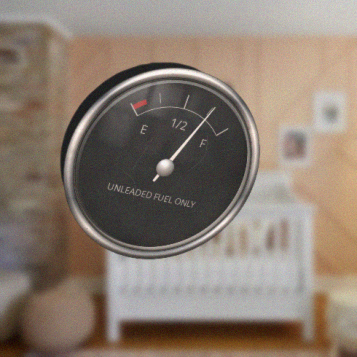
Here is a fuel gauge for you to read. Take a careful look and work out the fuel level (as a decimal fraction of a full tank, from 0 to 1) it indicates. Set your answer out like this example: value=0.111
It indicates value=0.75
